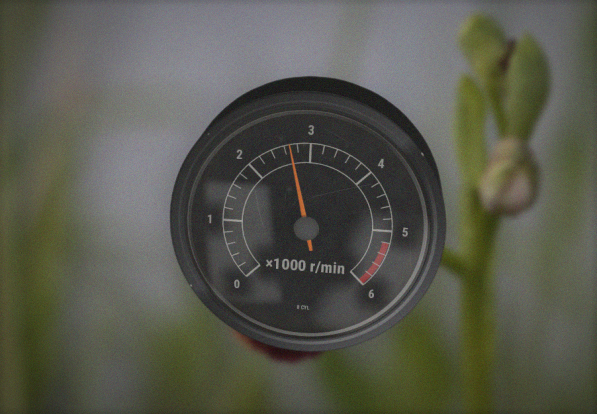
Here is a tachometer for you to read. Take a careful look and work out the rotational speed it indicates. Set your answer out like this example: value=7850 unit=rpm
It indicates value=2700 unit=rpm
